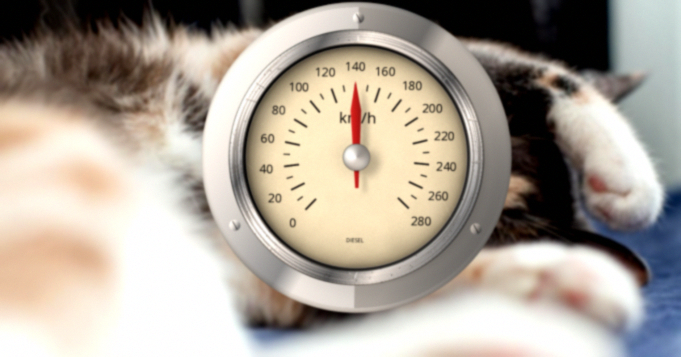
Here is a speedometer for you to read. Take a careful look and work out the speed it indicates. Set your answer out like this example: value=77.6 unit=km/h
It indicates value=140 unit=km/h
